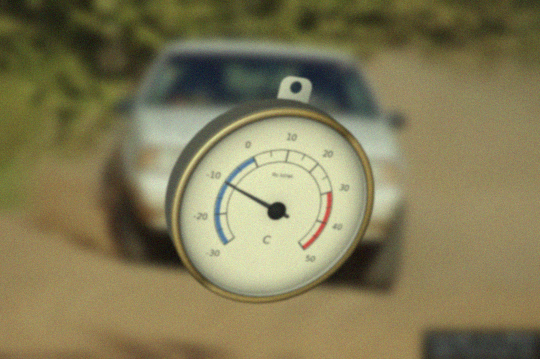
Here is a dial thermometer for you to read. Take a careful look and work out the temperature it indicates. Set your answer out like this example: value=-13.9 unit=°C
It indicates value=-10 unit=°C
